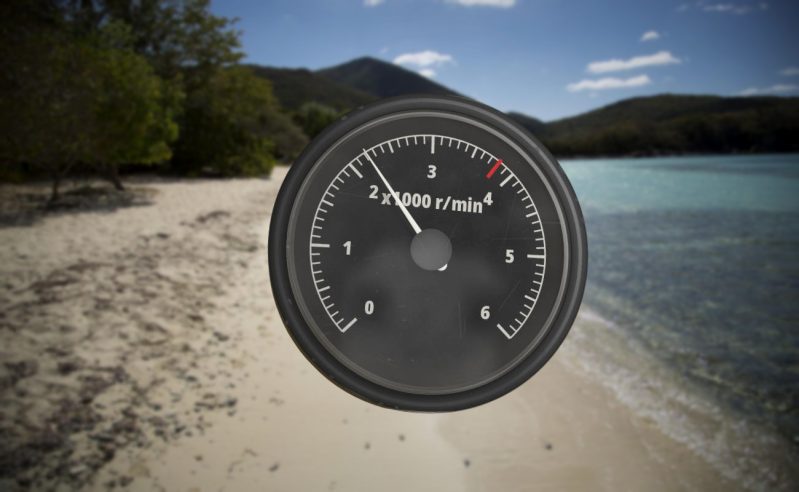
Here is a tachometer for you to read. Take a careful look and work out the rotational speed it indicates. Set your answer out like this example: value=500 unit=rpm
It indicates value=2200 unit=rpm
